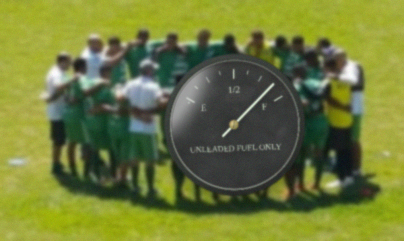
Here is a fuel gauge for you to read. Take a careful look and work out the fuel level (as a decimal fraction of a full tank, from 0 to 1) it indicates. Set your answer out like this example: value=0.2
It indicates value=0.875
